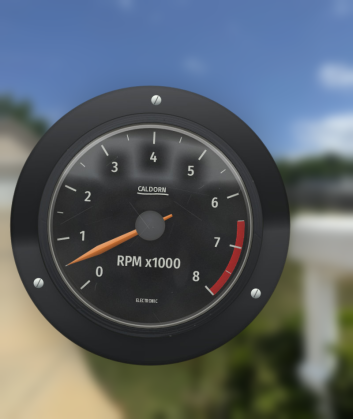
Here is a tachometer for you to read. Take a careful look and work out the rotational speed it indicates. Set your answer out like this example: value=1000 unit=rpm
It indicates value=500 unit=rpm
